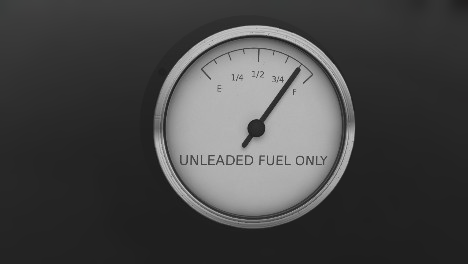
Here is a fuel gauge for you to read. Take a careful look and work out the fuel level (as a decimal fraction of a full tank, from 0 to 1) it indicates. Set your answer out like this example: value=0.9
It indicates value=0.875
